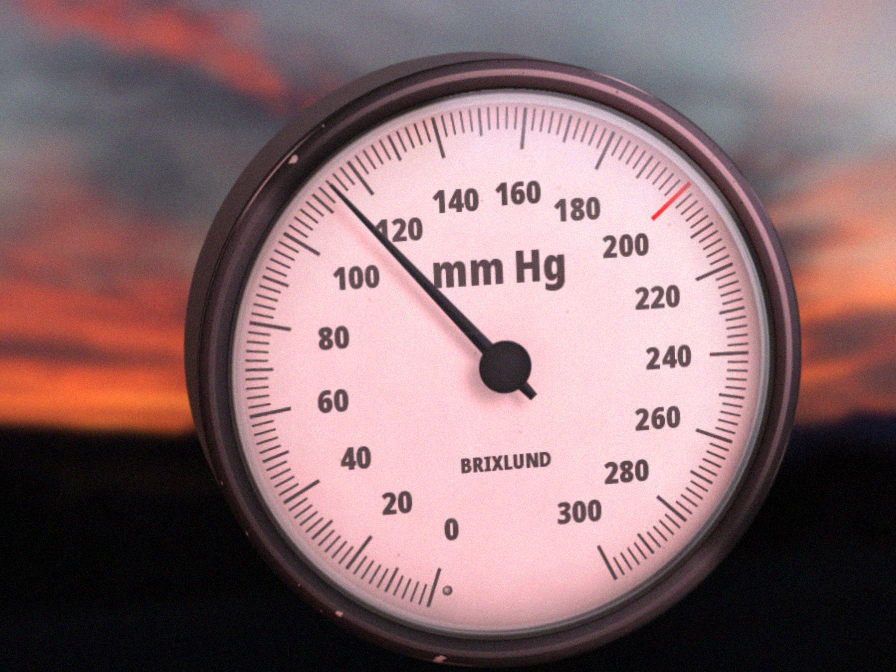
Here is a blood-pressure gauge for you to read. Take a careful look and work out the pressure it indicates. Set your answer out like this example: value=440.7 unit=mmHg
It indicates value=114 unit=mmHg
